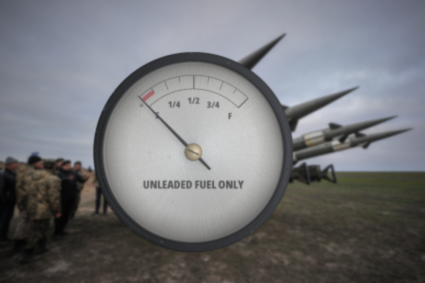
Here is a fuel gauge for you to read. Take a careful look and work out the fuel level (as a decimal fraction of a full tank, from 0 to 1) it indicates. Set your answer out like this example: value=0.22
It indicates value=0
